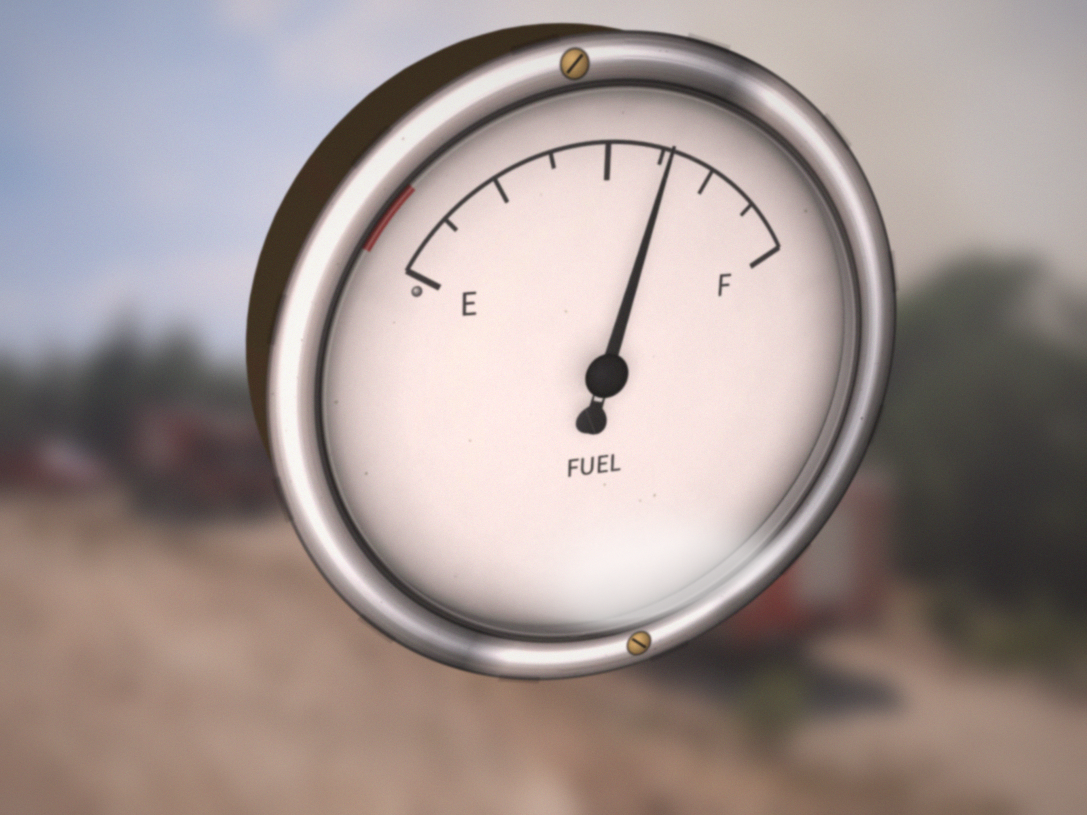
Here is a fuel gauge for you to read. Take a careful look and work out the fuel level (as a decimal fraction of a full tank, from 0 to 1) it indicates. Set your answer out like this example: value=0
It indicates value=0.625
